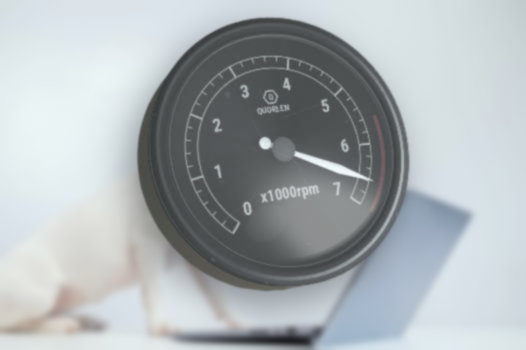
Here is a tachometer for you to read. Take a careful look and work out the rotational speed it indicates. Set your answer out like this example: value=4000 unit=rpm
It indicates value=6600 unit=rpm
